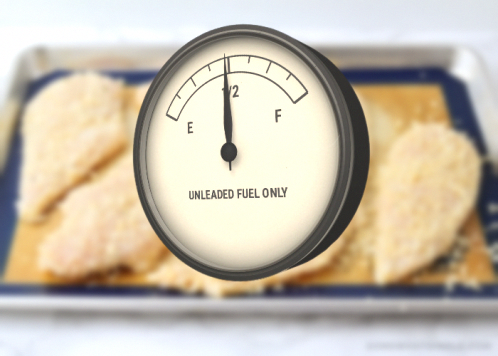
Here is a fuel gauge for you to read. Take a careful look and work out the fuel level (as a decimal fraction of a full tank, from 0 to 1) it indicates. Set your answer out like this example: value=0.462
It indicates value=0.5
